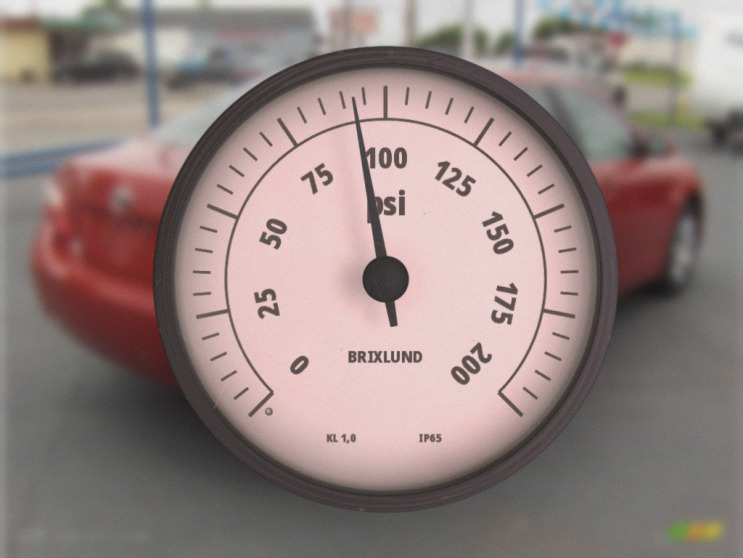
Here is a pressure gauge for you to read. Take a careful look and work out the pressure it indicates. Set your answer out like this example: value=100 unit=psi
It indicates value=92.5 unit=psi
